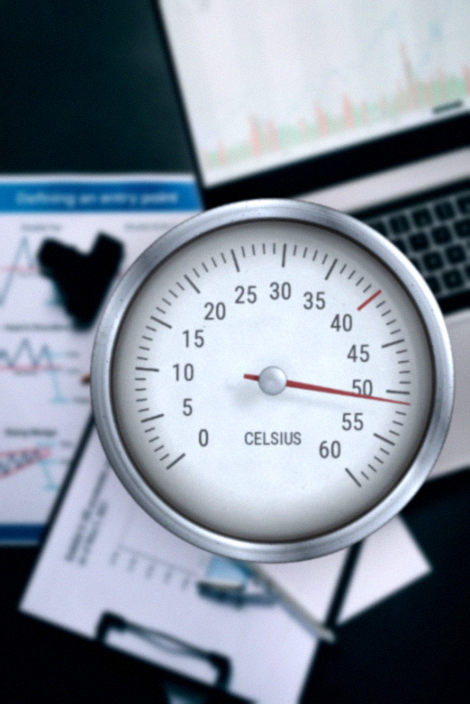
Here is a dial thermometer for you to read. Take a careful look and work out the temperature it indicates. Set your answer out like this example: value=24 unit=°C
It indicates value=51 unit=°C
